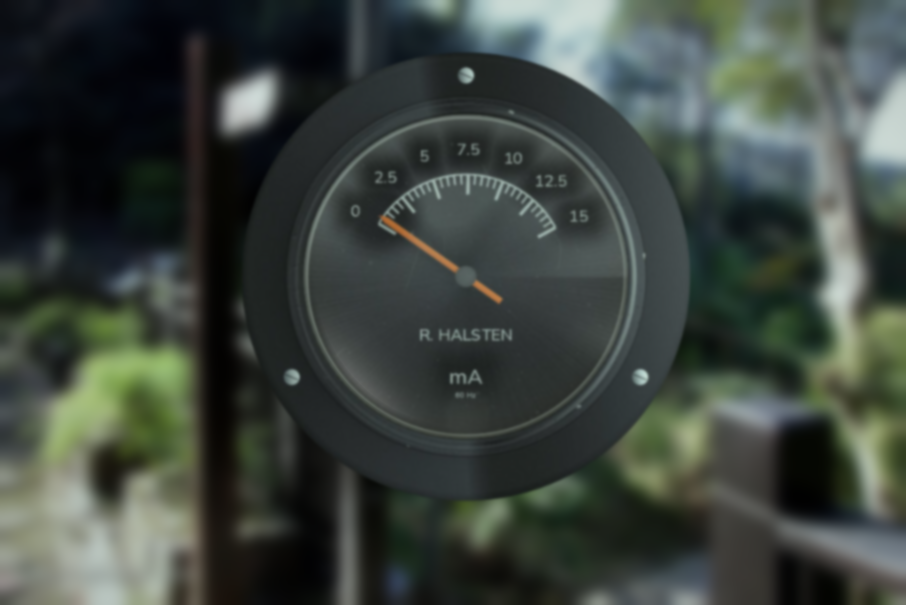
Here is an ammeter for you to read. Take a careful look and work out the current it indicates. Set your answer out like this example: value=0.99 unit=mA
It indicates value=0.5 unit=mA
